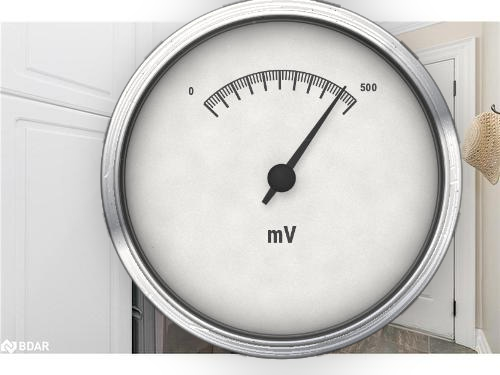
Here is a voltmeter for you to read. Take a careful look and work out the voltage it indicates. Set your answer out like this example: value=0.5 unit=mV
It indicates value=450 unit=mV
